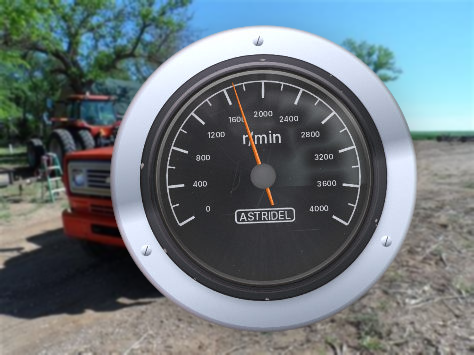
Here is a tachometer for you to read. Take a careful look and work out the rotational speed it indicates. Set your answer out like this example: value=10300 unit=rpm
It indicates value=1700 unit=rpm
